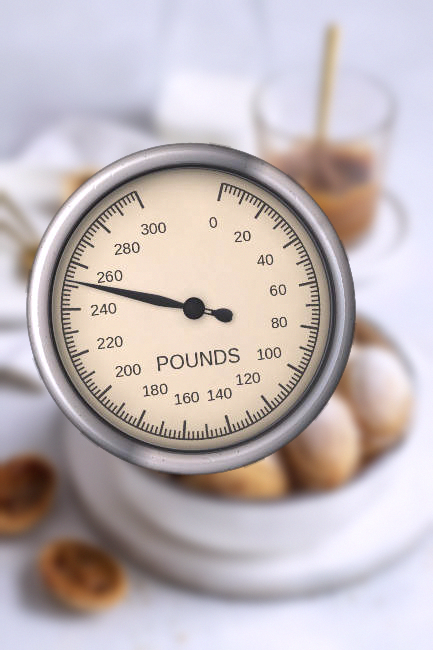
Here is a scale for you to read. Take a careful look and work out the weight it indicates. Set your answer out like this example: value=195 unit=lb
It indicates value=252 unit=lb
